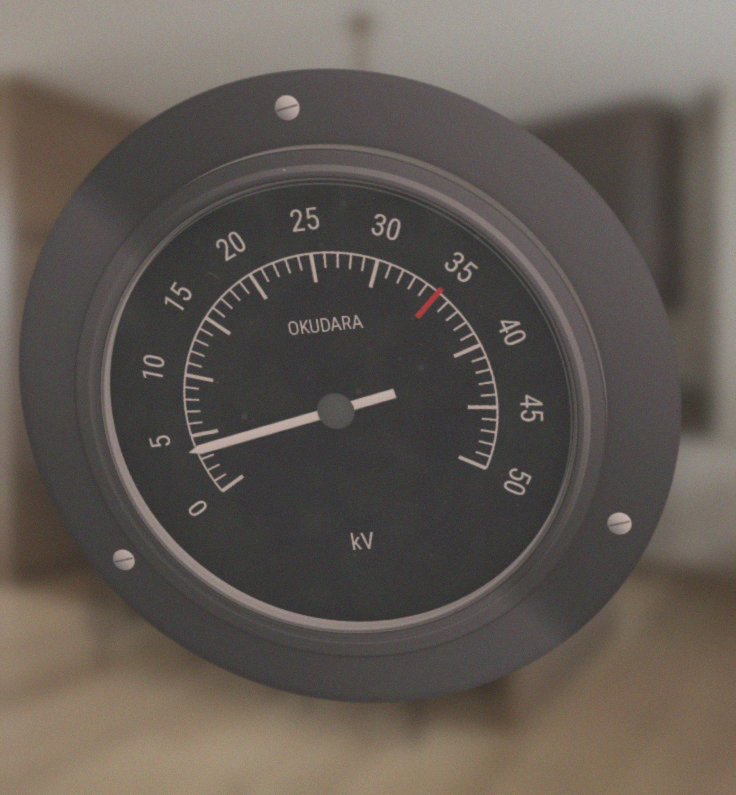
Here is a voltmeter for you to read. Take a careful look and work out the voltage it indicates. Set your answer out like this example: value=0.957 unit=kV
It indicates value=4 unit=kV
